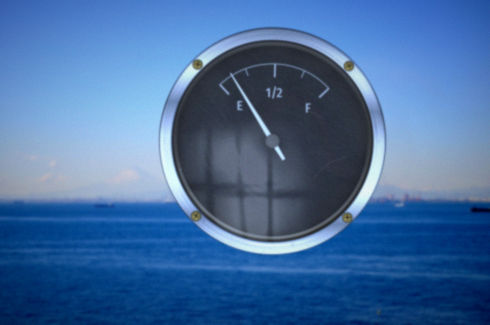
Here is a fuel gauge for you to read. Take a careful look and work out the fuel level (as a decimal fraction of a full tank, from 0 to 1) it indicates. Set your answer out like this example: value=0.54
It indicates value=0.125
